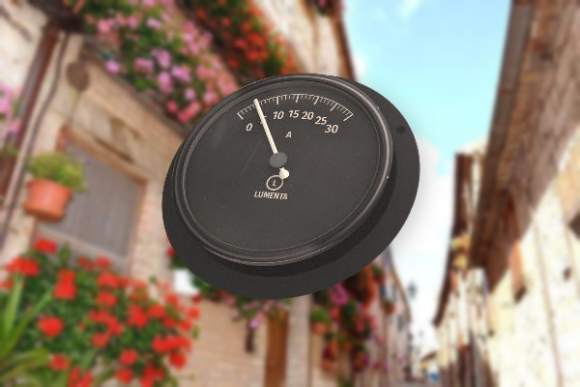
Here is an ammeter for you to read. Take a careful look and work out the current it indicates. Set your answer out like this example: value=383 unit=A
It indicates value=5 unit=A
